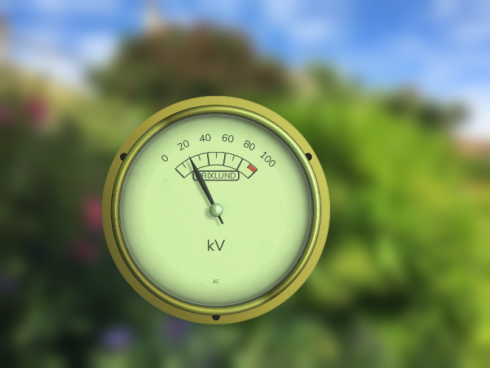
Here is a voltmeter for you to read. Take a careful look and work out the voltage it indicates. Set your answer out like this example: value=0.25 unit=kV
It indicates value=20 unit=kV
